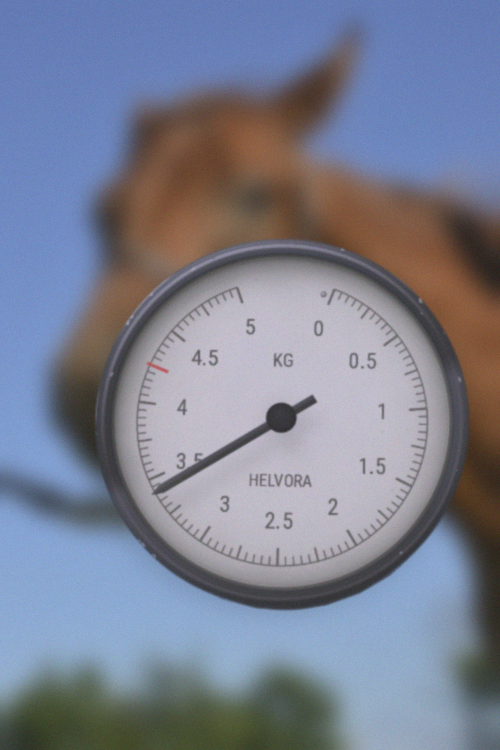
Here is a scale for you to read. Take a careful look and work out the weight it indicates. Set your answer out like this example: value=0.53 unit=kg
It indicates value=3.4 unit=kg
